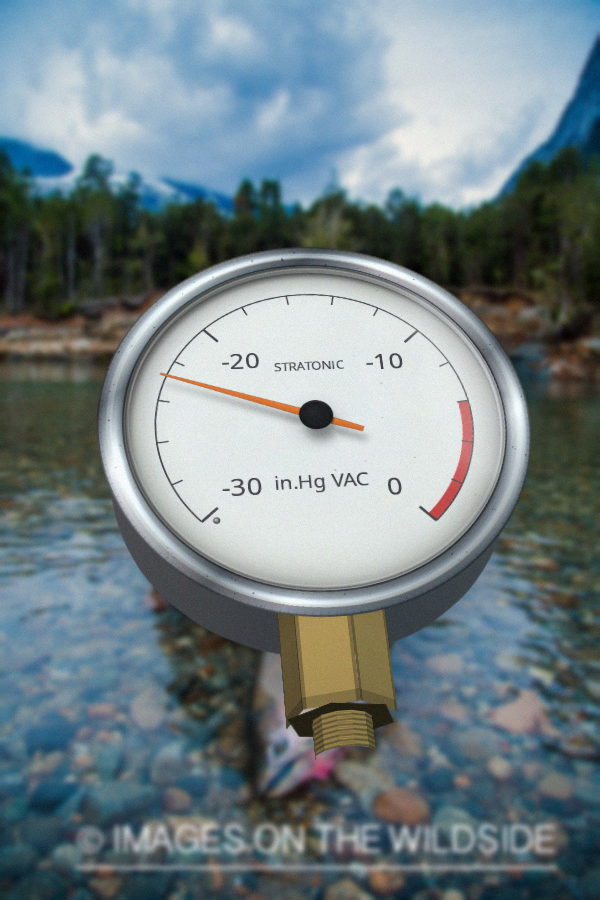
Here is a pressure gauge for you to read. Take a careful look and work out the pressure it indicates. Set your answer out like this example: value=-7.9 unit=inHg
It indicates value=-23 unit=inHg
